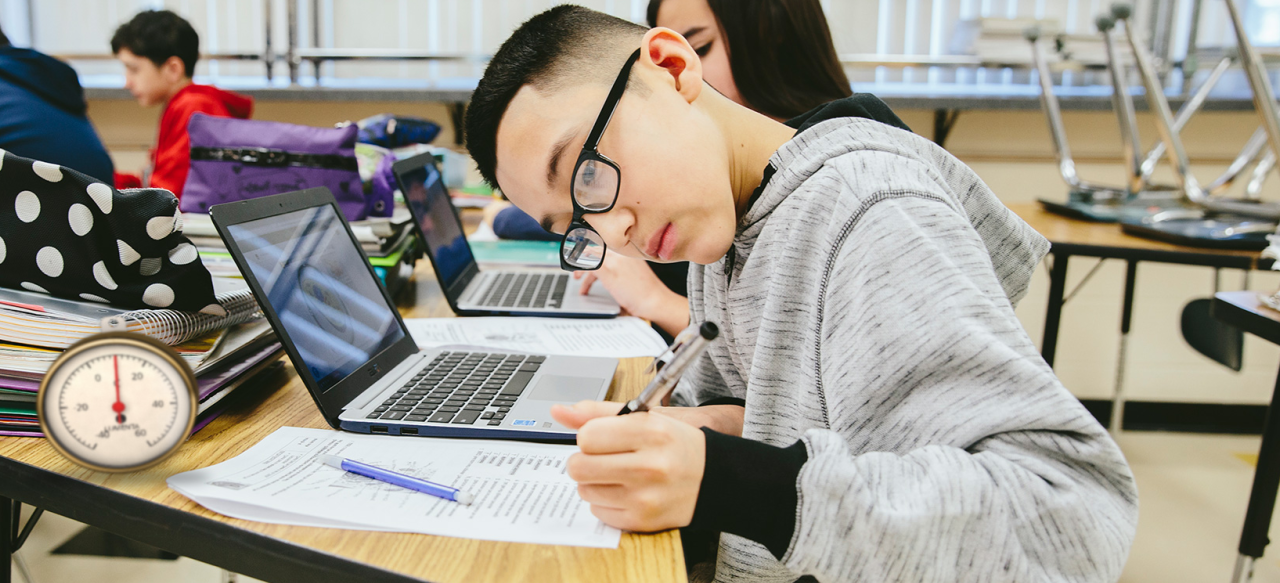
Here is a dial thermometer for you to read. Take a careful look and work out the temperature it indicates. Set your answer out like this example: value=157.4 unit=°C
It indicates value=10 unit=°C
